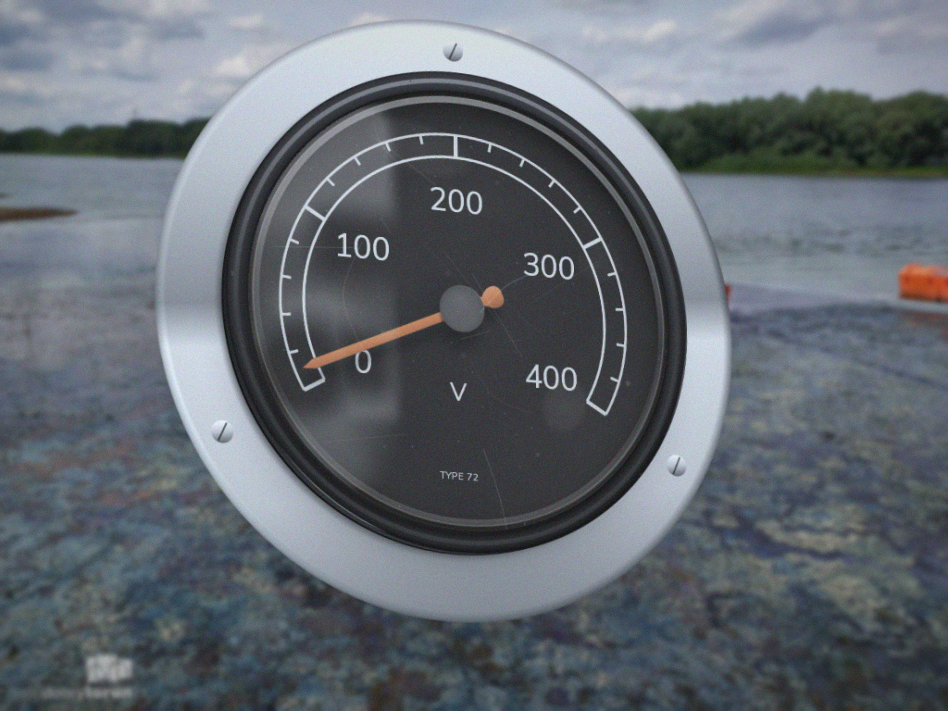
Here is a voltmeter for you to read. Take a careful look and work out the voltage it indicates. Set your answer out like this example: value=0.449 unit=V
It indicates value=10 unit=V
